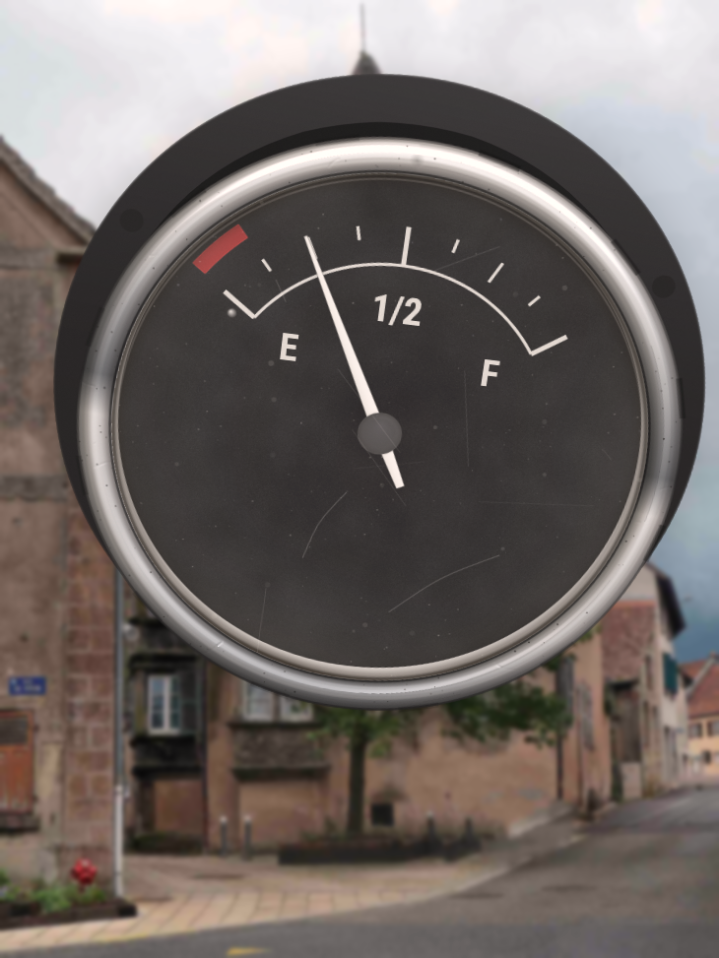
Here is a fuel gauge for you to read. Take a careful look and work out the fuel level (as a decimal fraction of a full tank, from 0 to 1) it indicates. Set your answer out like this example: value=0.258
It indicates value=0.25
